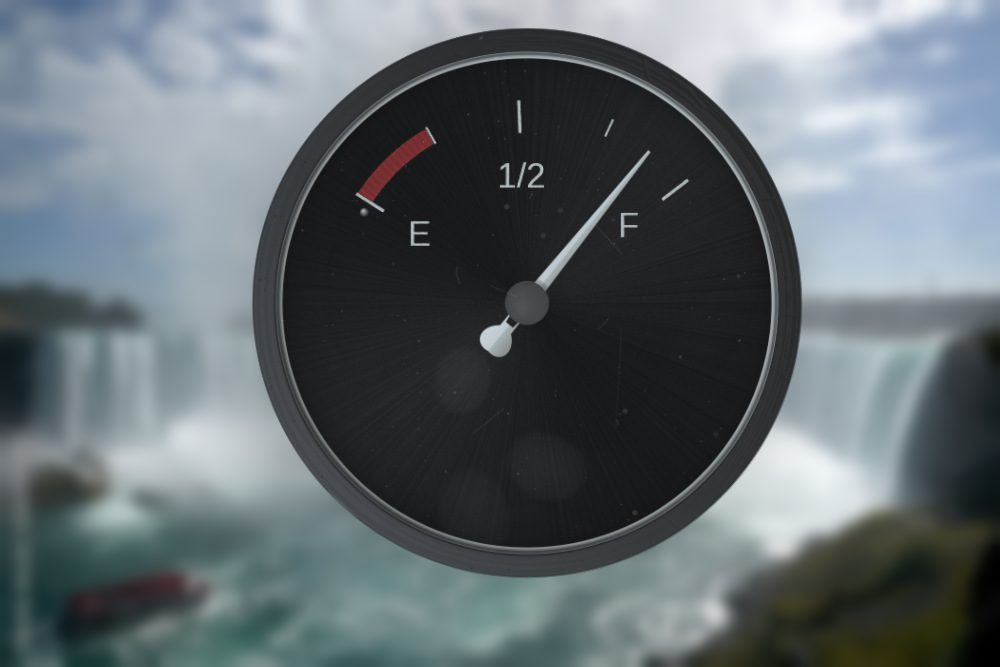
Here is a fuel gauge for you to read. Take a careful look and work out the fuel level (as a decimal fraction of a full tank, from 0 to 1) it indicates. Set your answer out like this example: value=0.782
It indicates value=0.875
